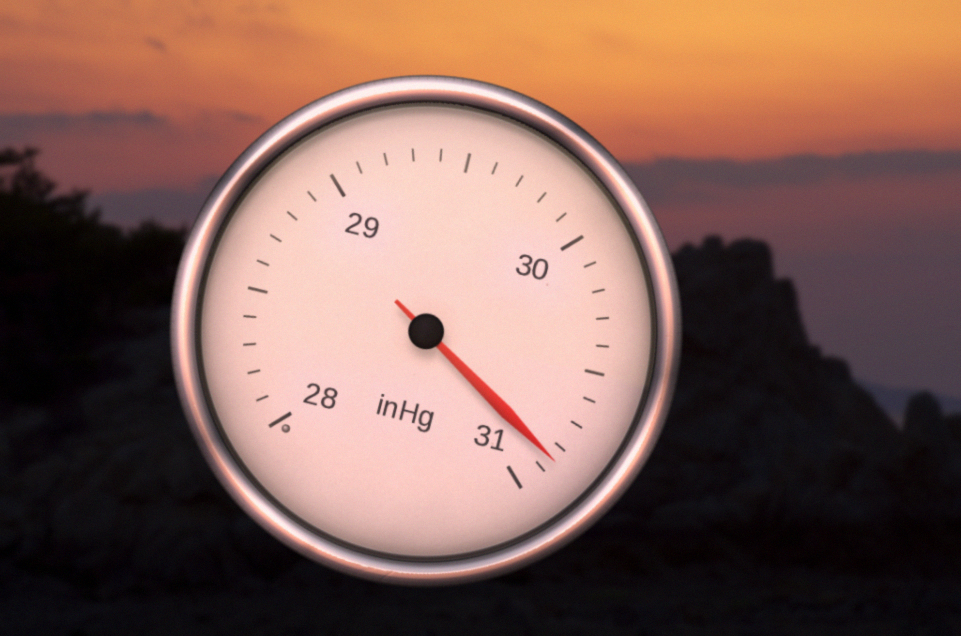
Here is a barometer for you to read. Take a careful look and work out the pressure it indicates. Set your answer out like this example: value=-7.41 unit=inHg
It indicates value=30.85 unit=inHg
